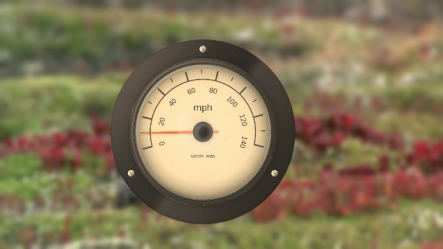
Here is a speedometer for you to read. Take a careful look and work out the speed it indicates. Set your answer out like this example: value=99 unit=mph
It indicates value=10 unit=mph
